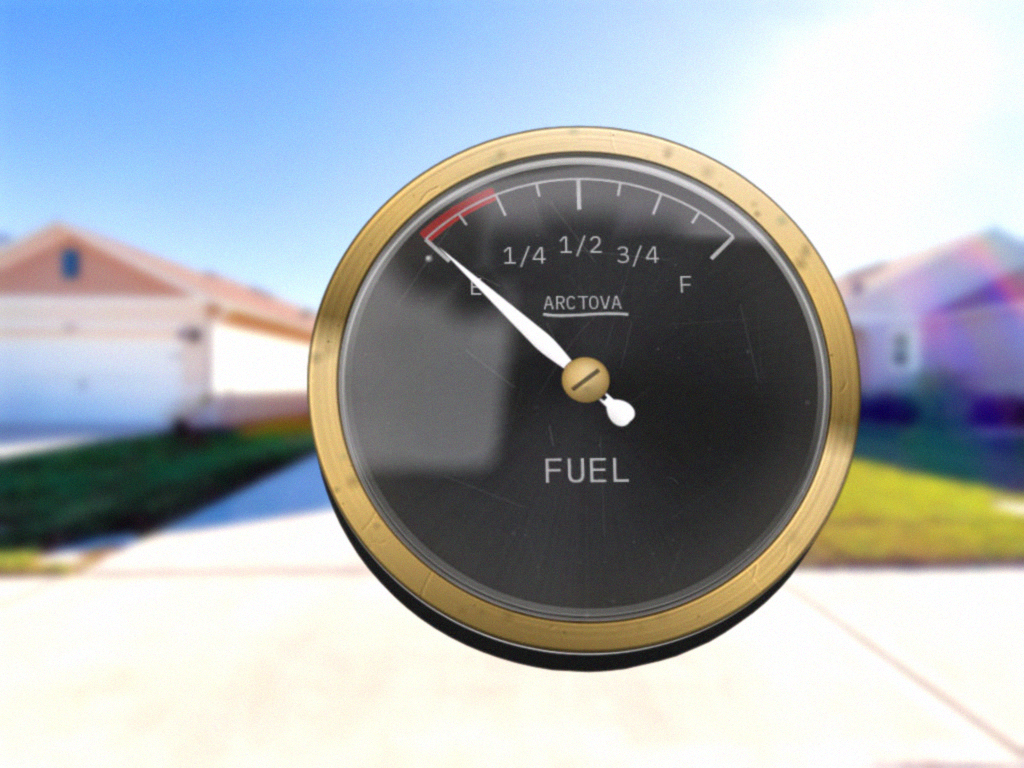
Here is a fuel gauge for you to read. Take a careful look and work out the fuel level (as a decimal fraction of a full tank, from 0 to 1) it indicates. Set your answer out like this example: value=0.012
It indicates value=0
